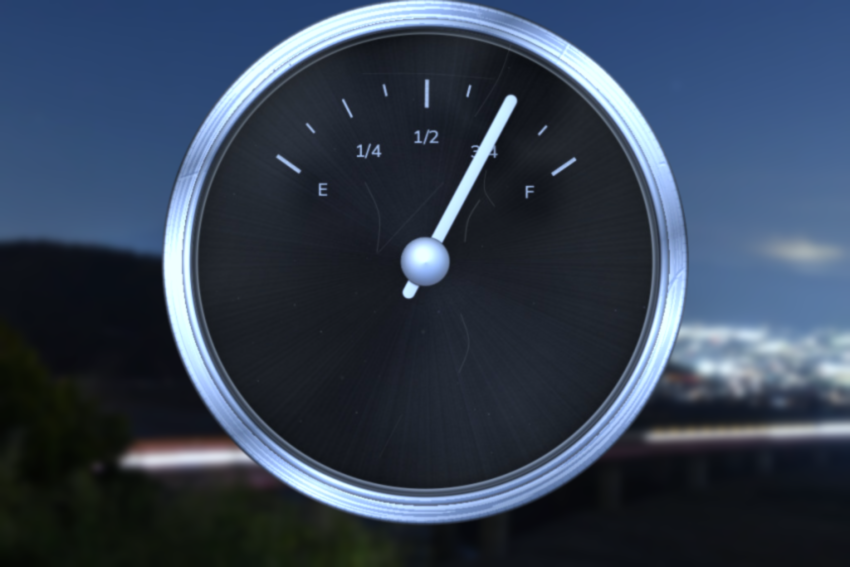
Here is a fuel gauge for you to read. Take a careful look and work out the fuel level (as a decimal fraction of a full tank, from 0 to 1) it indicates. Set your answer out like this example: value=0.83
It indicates value=0.75
